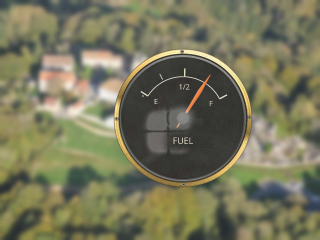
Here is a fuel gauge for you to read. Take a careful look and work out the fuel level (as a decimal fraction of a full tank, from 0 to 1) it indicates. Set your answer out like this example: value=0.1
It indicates value=0.75
